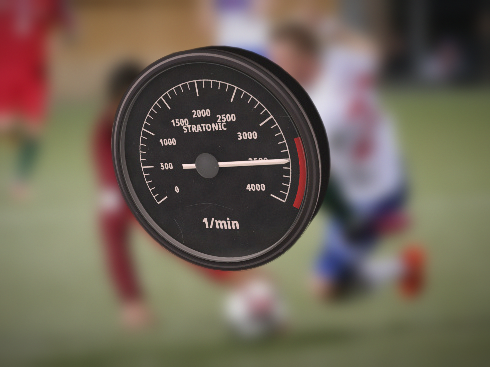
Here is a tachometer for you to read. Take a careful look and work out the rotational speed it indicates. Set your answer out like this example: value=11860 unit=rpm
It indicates value=3500 unit=rpm
